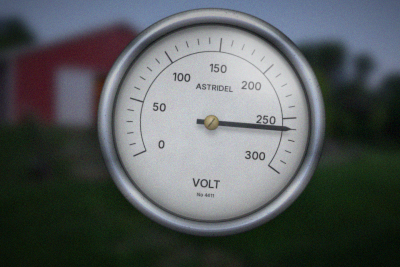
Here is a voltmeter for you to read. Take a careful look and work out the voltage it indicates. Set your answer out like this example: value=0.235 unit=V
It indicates value=260 unit=V
